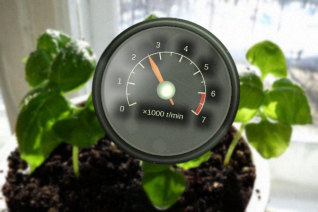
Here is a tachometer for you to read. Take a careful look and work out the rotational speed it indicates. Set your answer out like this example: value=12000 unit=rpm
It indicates value=2500 unit=rpm
